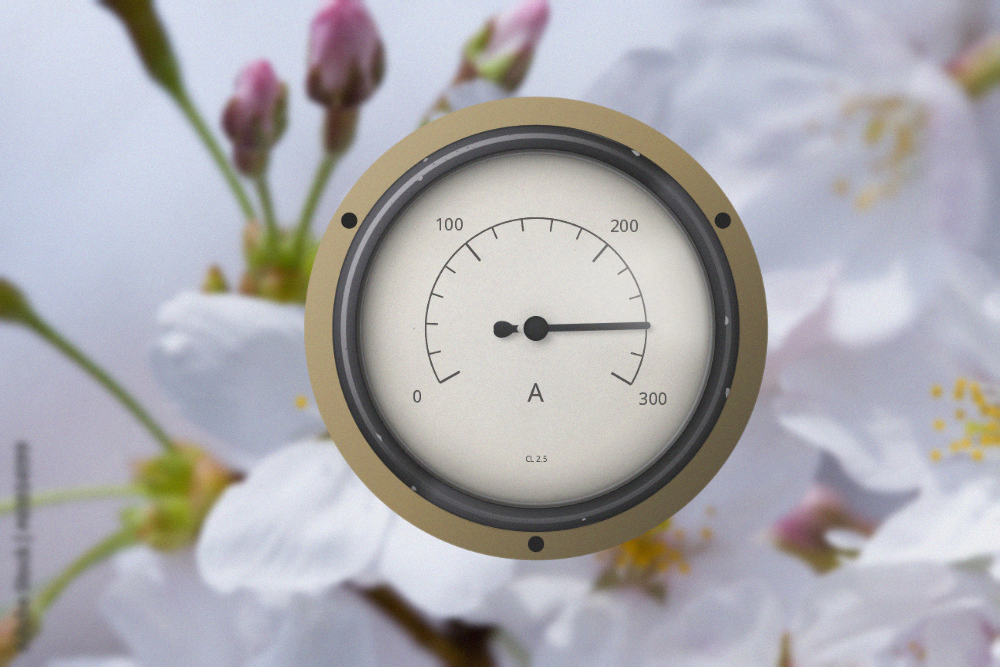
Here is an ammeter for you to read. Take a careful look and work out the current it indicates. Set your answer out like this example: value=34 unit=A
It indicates value=260 unit=A
